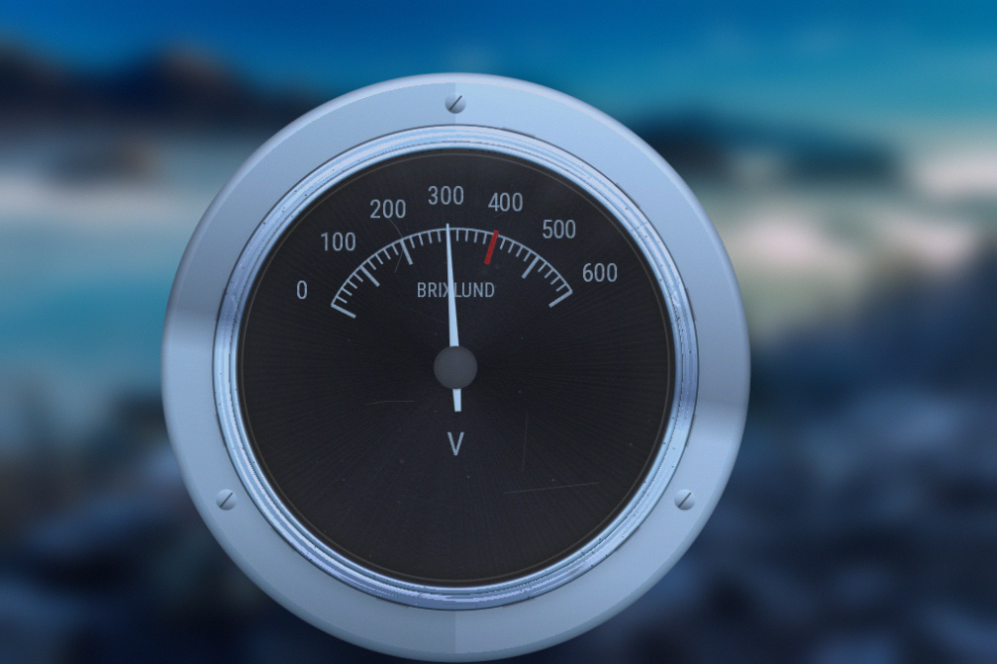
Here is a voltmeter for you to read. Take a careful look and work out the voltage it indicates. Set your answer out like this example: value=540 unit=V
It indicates value=300 unit=V
